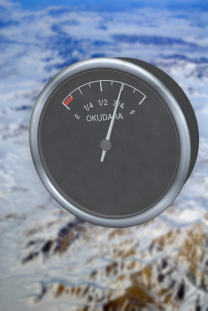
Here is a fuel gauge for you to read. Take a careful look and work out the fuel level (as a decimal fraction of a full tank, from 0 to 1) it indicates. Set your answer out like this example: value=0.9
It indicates value=0.75
